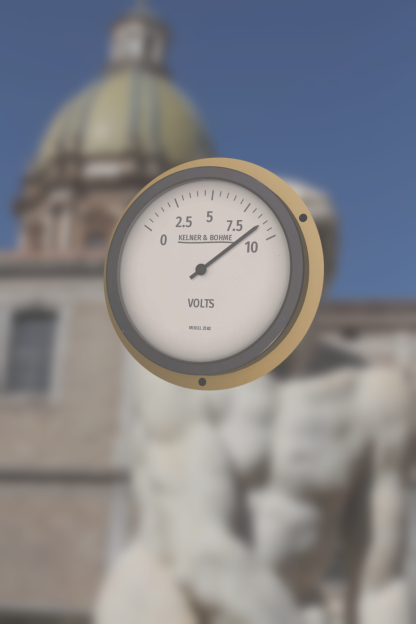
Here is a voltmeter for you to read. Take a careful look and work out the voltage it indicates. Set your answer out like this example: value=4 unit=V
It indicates value=9 unit=V
